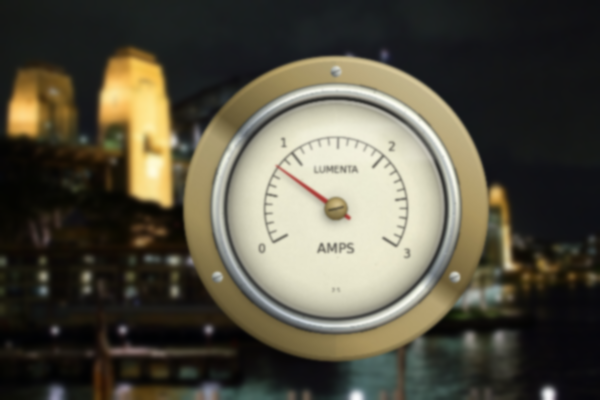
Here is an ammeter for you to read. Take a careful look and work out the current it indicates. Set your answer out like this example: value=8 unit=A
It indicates value=0.8 unit=A
